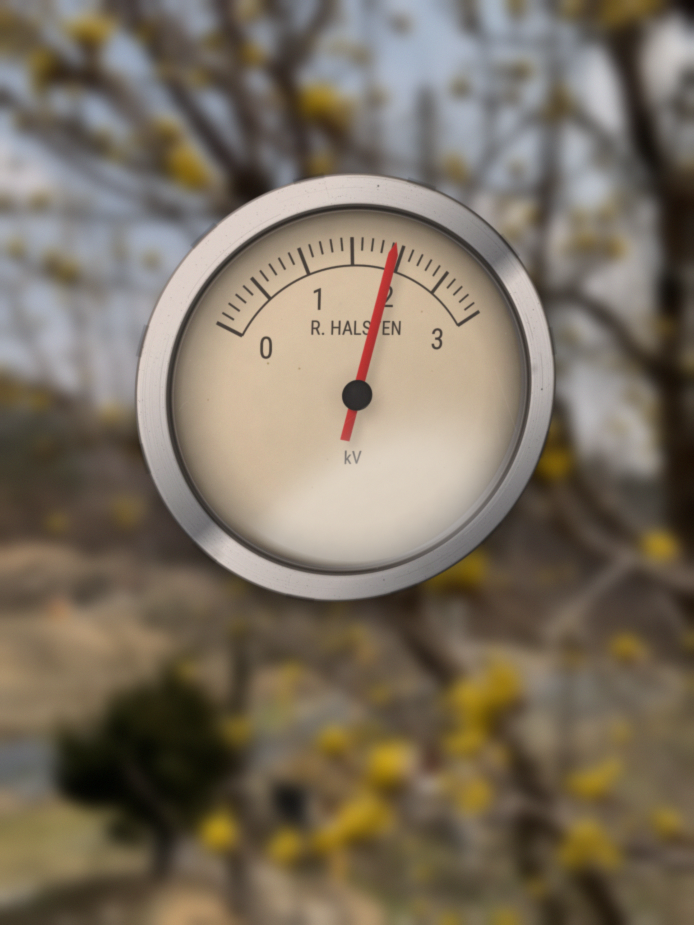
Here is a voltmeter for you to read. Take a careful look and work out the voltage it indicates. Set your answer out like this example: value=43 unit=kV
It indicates value=1.9 unit=kV
